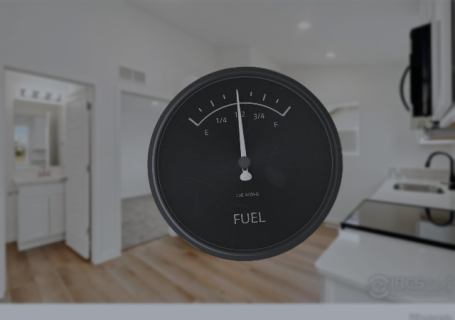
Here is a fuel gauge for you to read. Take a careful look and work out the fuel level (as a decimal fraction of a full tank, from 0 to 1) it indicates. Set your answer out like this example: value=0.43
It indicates value=0.5
